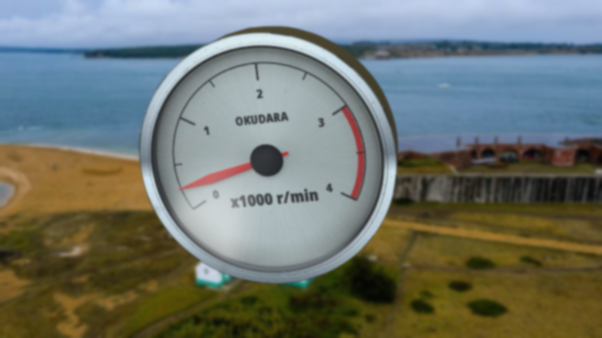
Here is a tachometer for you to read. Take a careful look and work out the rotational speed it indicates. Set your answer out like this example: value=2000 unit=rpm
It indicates value=250 unit=rpm
